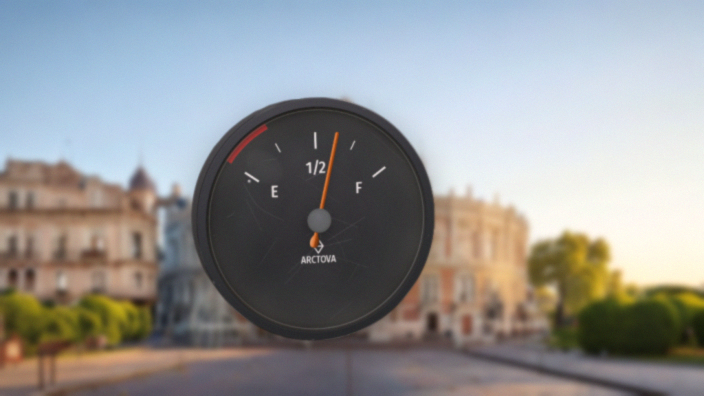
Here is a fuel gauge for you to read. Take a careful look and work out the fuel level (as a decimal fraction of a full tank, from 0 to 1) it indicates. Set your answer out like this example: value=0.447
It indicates value=0.625
